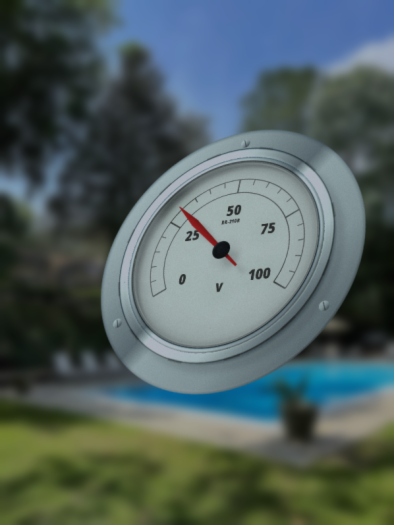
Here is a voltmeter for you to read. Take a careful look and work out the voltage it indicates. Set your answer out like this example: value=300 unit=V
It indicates value=30 unit=V
